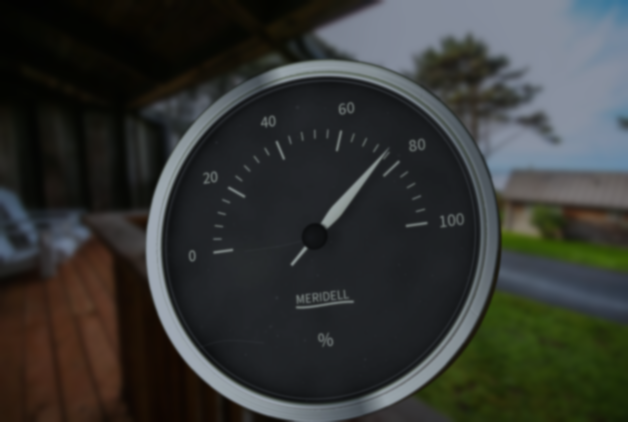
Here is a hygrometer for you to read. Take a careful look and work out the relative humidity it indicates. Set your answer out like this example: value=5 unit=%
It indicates value=76 unit=%
